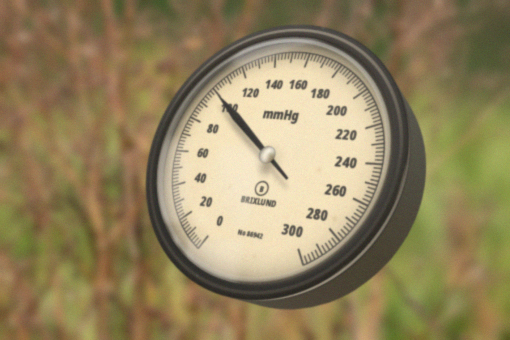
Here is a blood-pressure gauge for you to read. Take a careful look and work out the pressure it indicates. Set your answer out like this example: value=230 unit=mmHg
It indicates value=100 unit=mmHg
